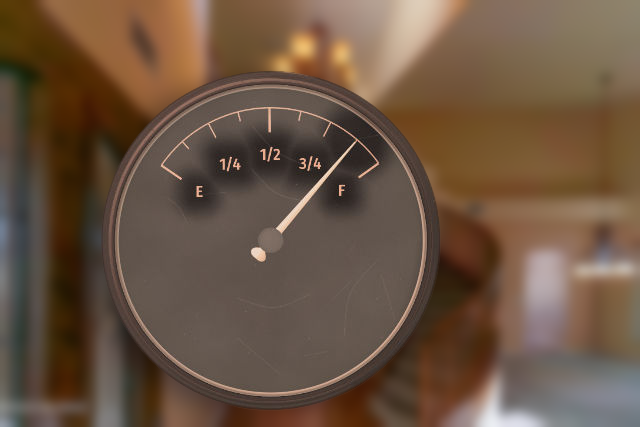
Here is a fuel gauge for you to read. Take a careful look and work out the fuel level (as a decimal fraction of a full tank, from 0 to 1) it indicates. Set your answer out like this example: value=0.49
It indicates value=0.875
